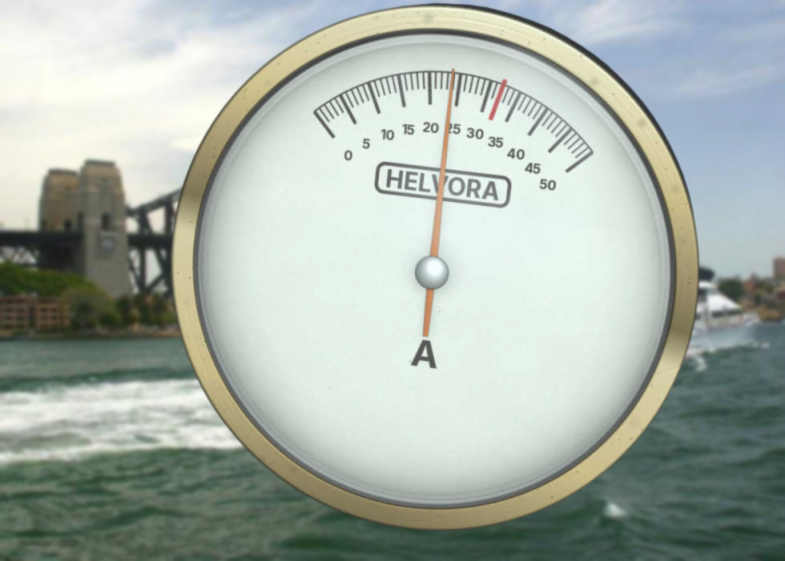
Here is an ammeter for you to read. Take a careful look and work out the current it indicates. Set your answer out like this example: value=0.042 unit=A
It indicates value=24 unit=A
